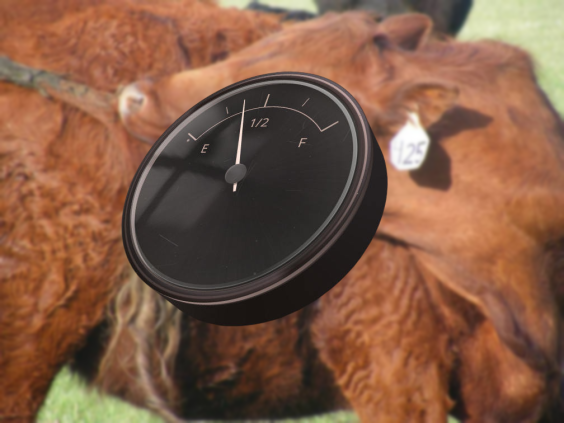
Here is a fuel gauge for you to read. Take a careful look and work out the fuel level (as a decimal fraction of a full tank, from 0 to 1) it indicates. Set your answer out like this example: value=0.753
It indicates value=0.375
